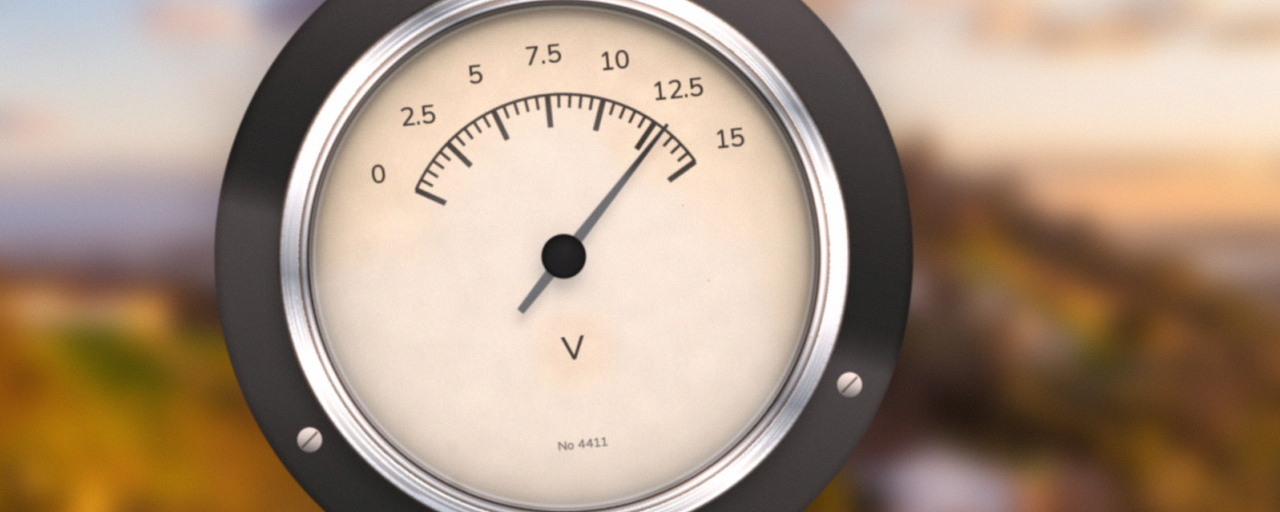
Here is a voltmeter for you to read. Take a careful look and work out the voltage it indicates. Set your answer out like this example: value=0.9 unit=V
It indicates value=13 unit=V
